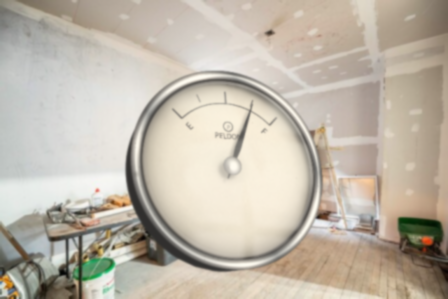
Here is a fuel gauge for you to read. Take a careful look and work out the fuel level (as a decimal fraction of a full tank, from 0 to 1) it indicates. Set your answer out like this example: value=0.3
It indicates value=0.75
